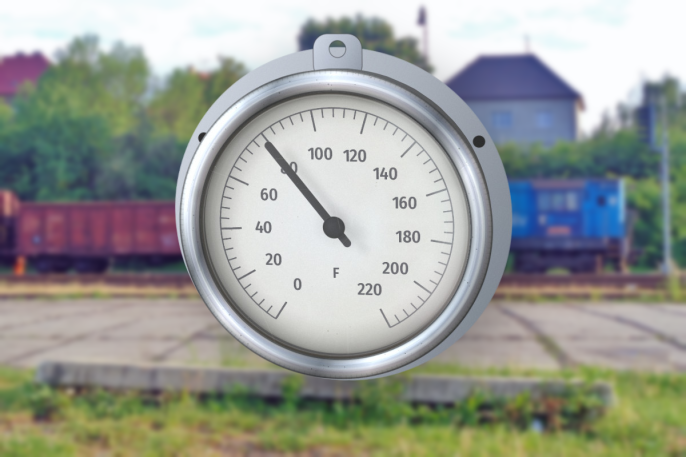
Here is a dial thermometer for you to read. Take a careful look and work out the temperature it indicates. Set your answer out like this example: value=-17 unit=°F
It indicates value=80 unit=°F
